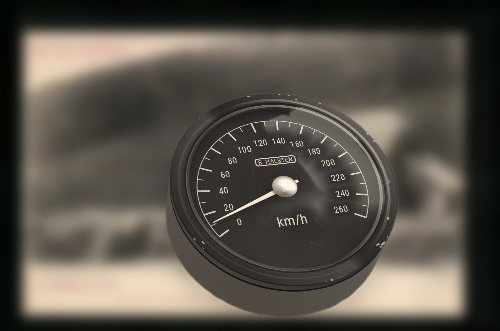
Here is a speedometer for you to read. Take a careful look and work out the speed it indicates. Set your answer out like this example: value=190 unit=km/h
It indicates value=10 unit=km/h
